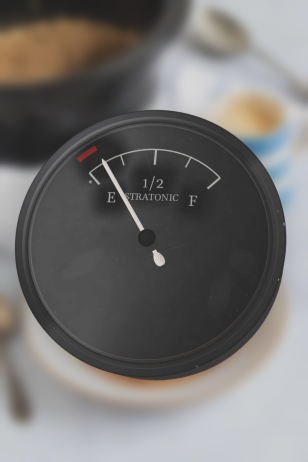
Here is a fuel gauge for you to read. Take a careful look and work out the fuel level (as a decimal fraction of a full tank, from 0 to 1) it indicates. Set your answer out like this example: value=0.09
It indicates value=0.125
